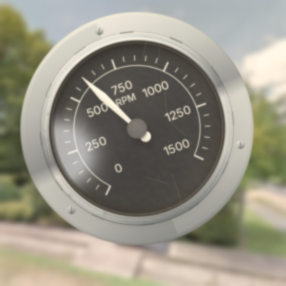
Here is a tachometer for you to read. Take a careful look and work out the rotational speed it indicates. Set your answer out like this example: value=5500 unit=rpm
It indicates value=600 unit=rpm
